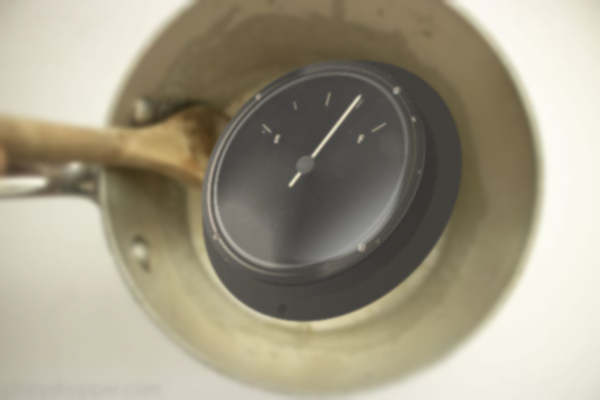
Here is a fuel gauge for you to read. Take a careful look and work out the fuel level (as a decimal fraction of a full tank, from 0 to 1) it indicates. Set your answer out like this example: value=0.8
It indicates value=0.75
